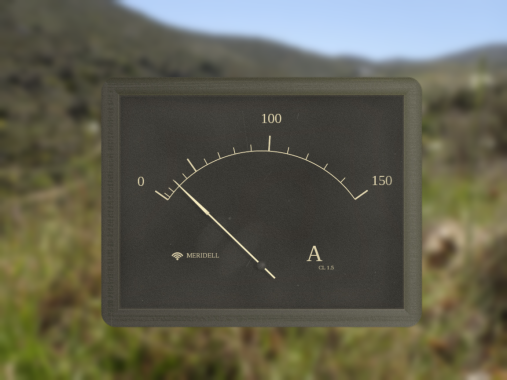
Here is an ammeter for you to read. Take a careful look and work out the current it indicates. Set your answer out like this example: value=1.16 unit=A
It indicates value=30 unit=A
